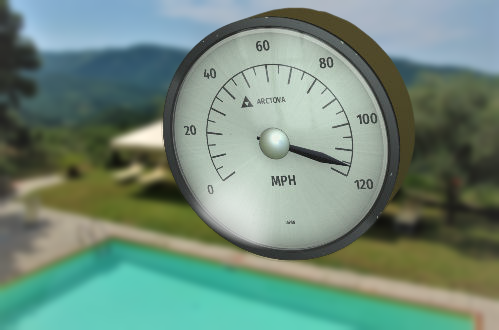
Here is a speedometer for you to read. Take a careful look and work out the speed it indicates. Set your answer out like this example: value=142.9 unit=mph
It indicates value=115 unit=mph
